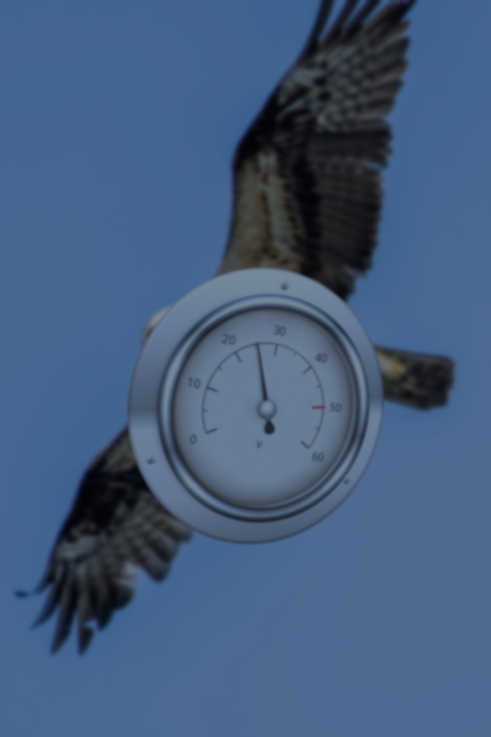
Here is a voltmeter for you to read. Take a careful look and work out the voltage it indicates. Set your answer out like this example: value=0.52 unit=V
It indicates value=25 unit=V
